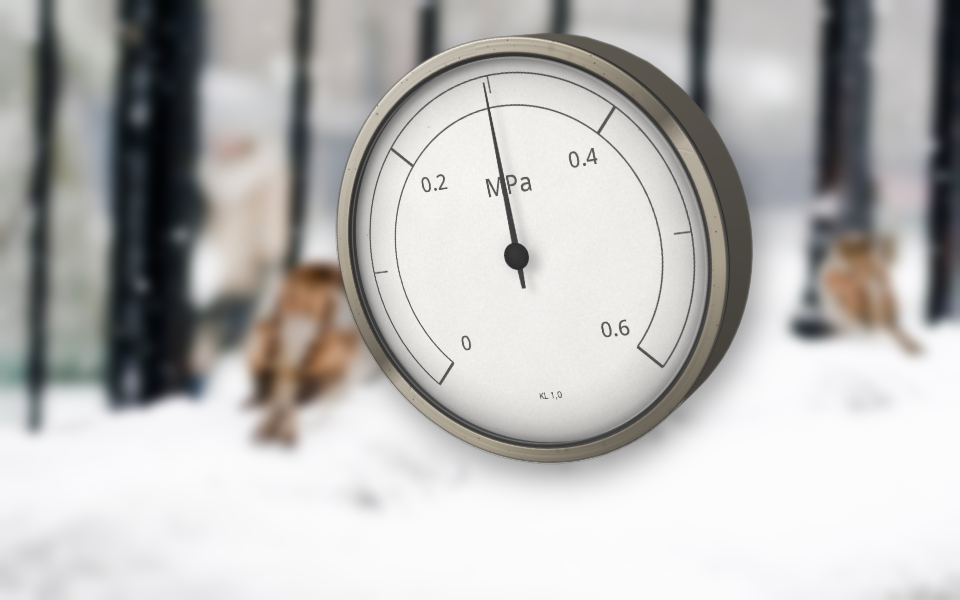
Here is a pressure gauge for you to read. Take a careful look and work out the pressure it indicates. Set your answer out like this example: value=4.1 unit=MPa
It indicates value=0.3 unit=MPa
